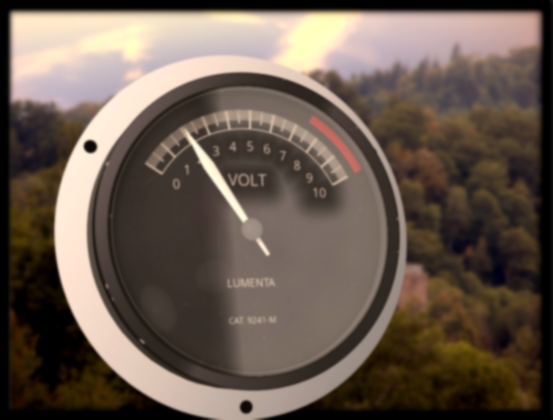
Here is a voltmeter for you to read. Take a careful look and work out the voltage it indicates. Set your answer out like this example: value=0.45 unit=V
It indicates value=2 unit=V
